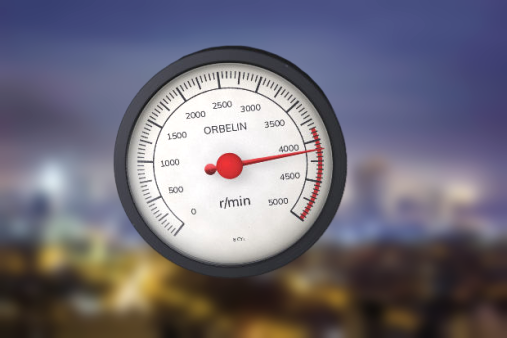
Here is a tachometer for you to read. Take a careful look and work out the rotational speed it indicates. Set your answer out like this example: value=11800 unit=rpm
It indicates value=4100 unit=rpm
